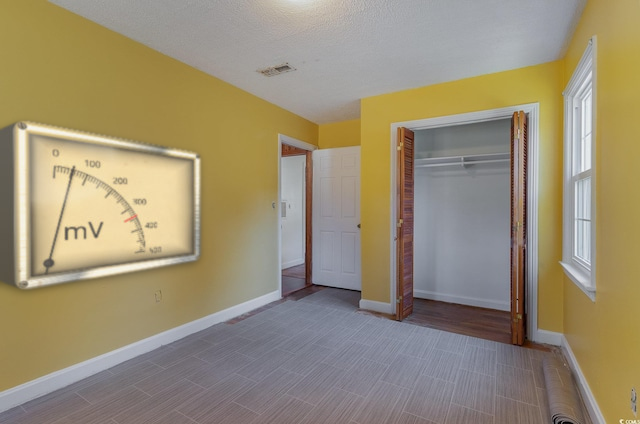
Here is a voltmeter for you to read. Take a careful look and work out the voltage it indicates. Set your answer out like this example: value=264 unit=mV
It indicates value=50 unit=mV
